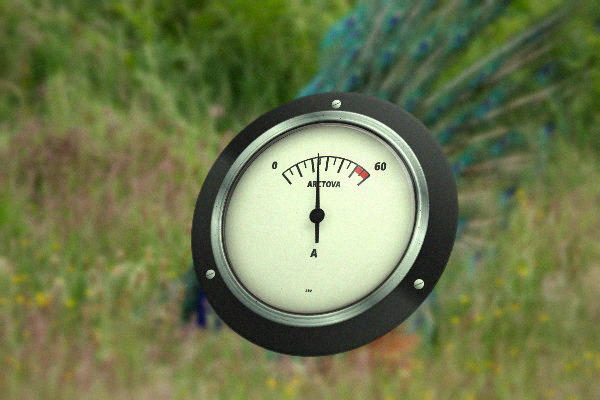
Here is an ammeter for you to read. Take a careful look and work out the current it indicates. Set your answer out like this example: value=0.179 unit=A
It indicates value=25 unit=A
